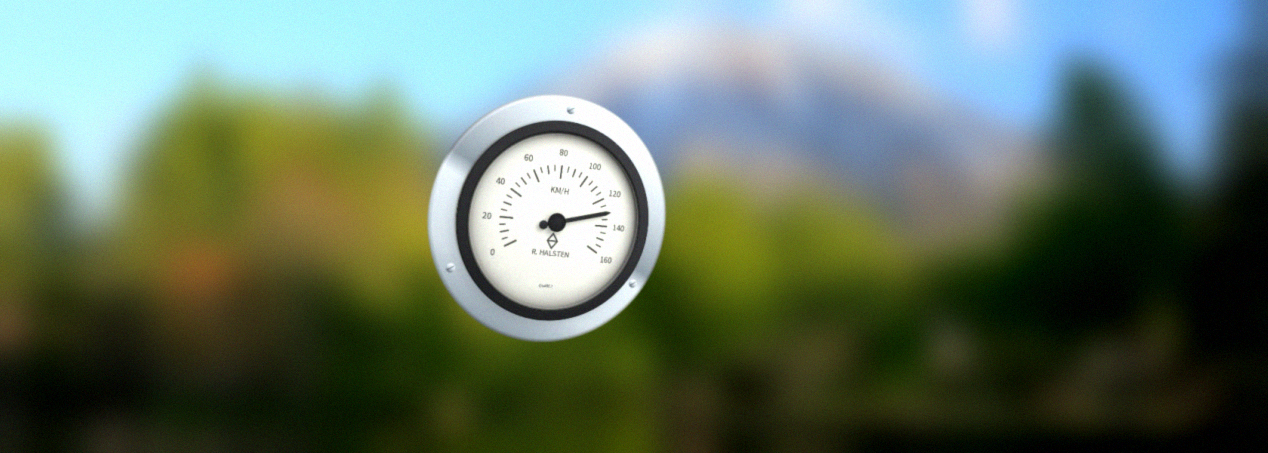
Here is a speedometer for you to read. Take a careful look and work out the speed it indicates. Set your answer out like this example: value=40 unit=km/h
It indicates value=130 unit=km/h
